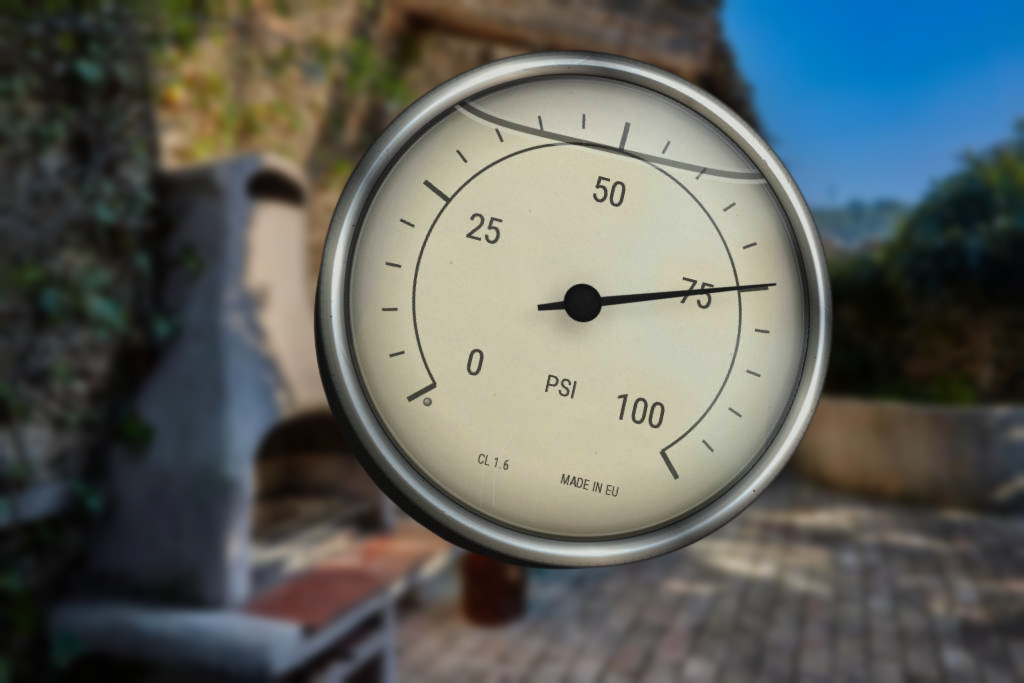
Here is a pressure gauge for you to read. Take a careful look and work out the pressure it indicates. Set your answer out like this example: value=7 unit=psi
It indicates value=75 unit=psi
